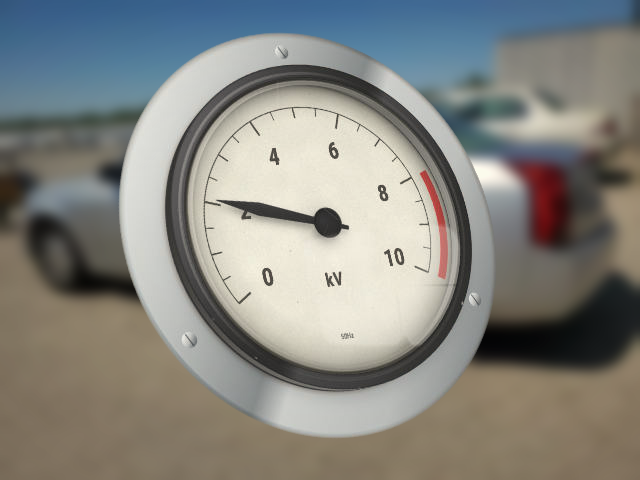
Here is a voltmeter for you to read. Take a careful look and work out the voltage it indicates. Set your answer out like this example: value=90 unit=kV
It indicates value=2 unit=kV
